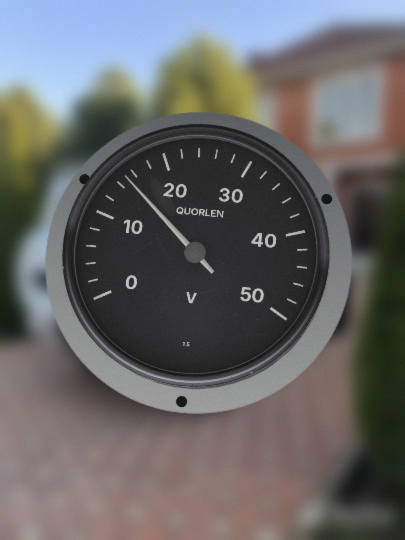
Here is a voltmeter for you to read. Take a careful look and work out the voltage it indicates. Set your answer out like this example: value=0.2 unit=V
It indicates value=15 unit=V
